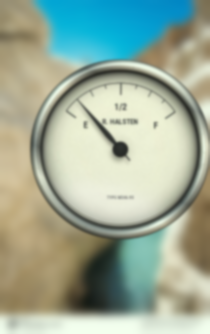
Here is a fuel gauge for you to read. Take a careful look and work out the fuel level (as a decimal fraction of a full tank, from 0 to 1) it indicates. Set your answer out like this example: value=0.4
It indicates value=0.125
